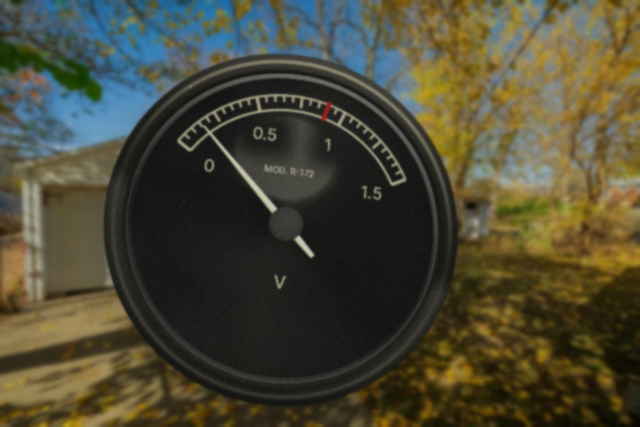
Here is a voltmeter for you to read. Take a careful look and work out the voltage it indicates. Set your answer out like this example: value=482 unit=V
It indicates value=0.15 unit=V
